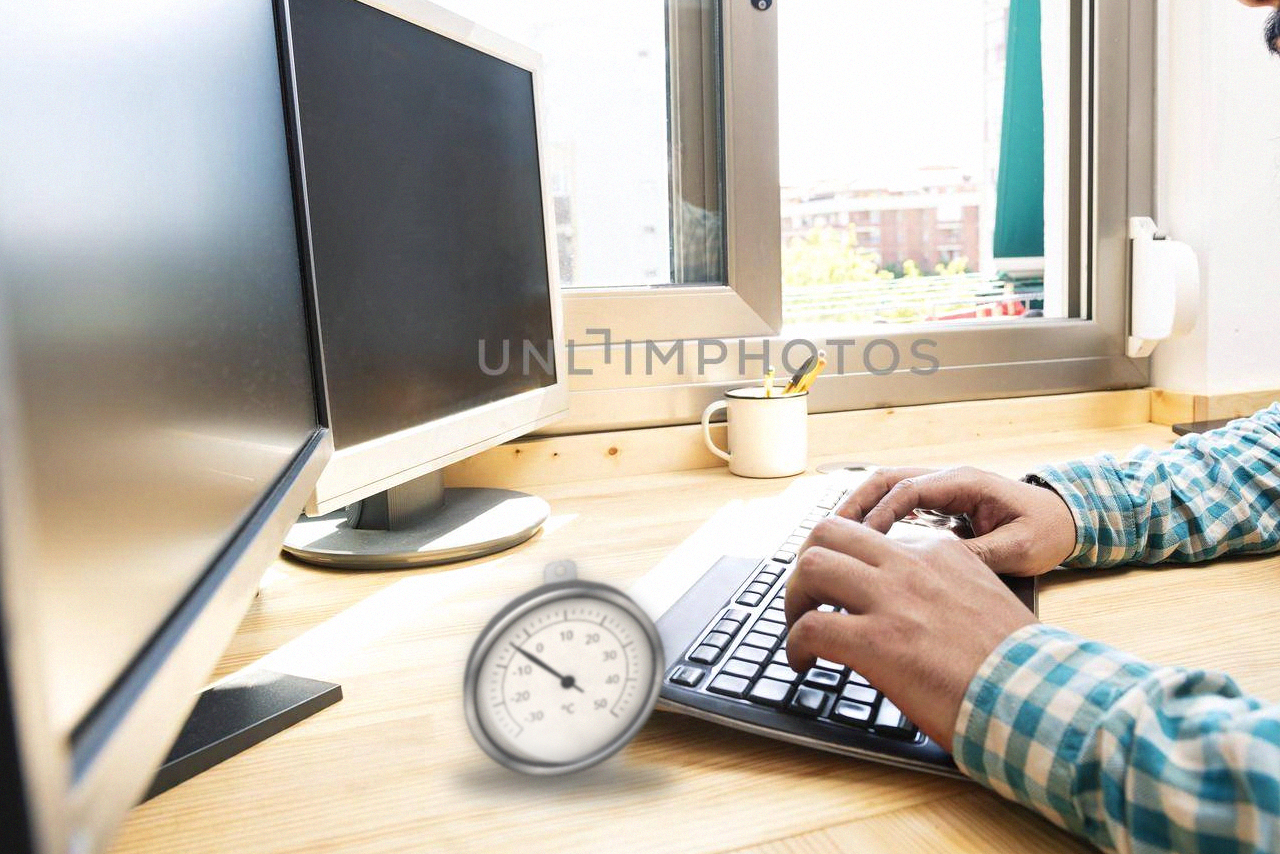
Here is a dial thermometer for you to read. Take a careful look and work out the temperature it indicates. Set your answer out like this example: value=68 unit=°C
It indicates value=-4 unit=°C
